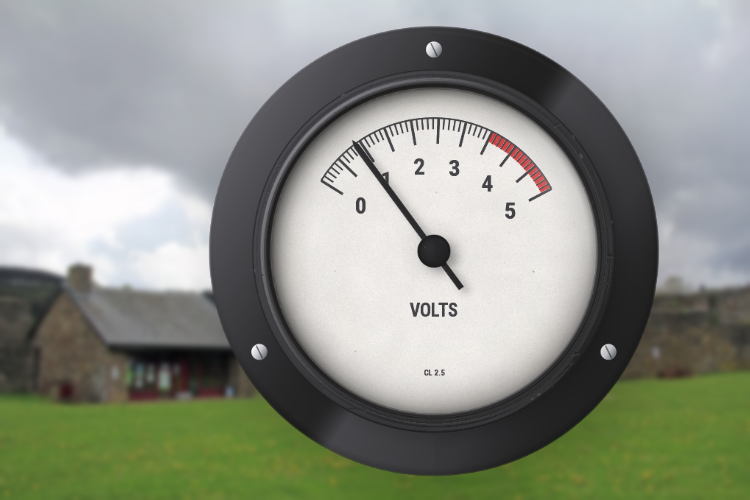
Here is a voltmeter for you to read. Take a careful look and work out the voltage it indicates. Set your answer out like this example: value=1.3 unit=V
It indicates value=0.9 unit=V
